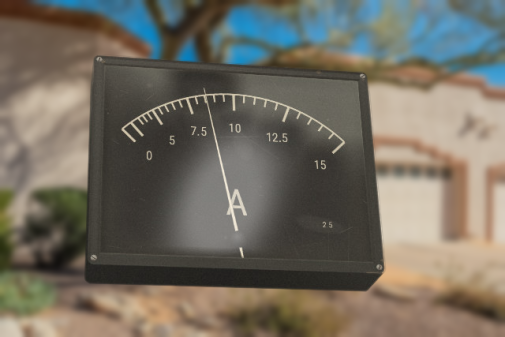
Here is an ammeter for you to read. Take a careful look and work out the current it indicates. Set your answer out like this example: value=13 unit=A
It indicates value=8.5 unit=A
